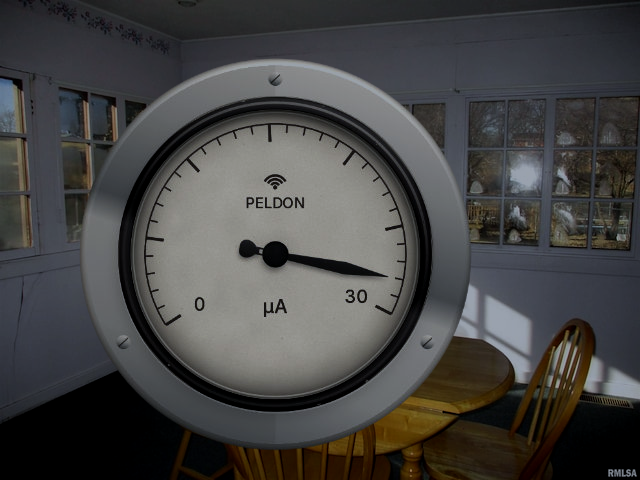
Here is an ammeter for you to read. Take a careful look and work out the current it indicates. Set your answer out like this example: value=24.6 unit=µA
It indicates value=28 unit=µA
